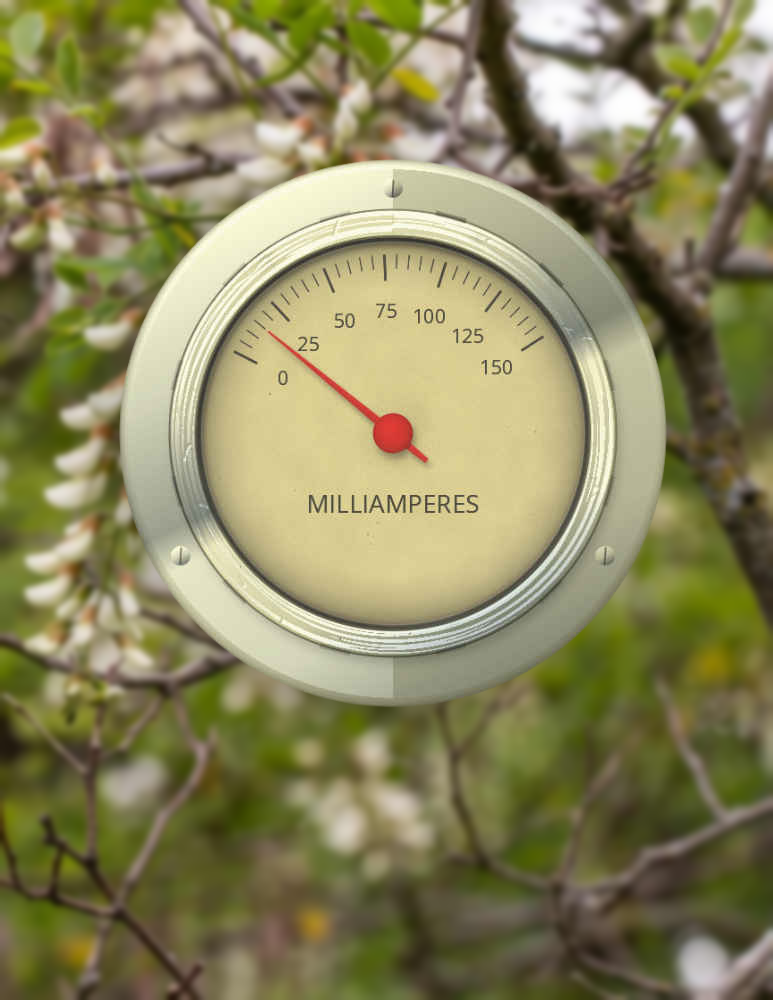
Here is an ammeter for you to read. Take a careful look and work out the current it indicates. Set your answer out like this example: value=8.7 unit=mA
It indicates value=15 unit=mA
